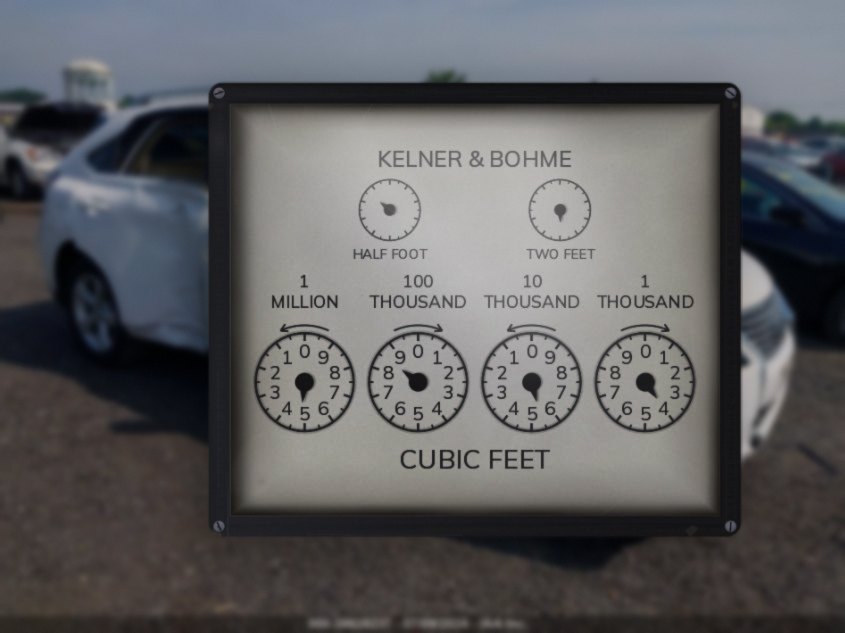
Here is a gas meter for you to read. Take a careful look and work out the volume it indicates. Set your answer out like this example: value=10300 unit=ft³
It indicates value=485400 unit=ft³
